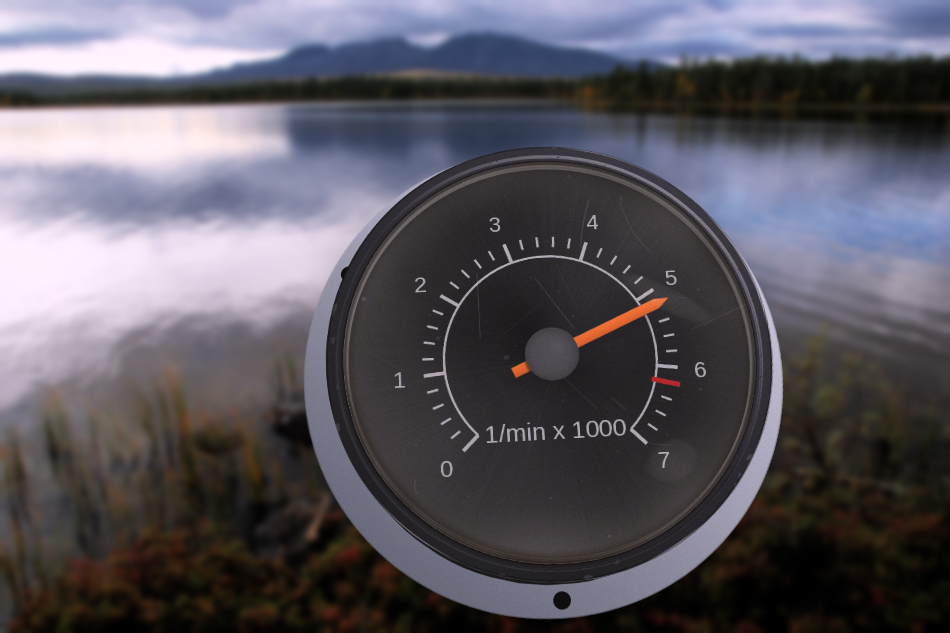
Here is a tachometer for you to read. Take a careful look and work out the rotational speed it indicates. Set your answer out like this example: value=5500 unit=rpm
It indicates value=5200 unit=rpm
